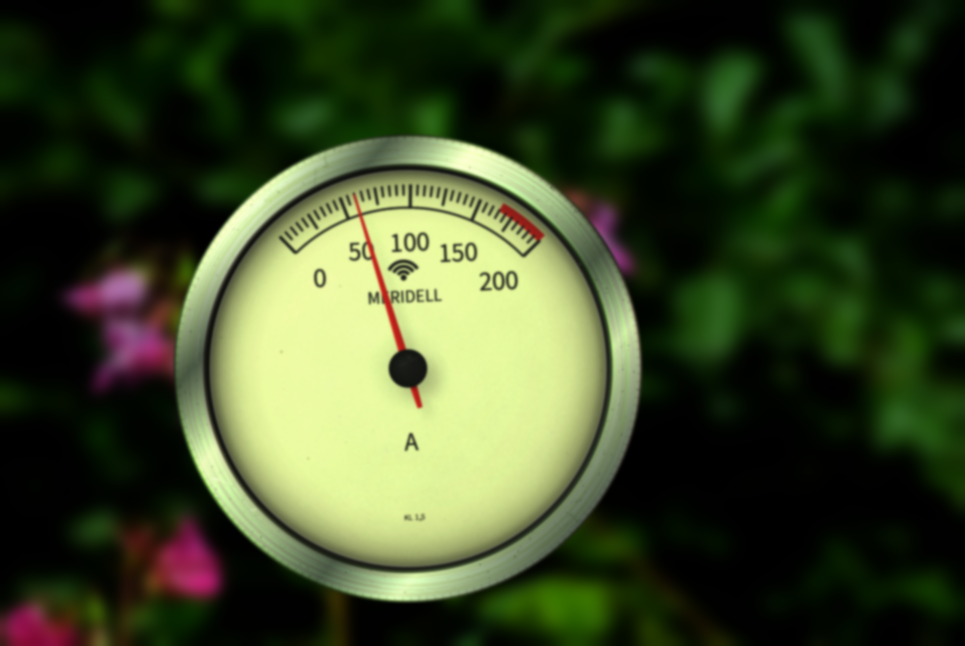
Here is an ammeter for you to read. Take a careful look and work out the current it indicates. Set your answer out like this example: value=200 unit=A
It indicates value=60 unit=A
